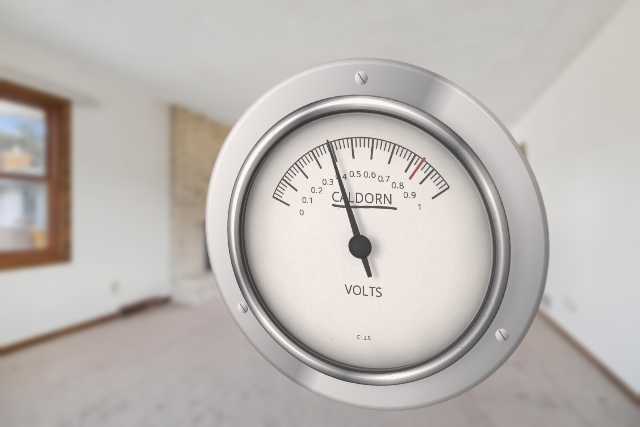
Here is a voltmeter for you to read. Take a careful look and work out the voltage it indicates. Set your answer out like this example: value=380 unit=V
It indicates value=0.4 unit=V
